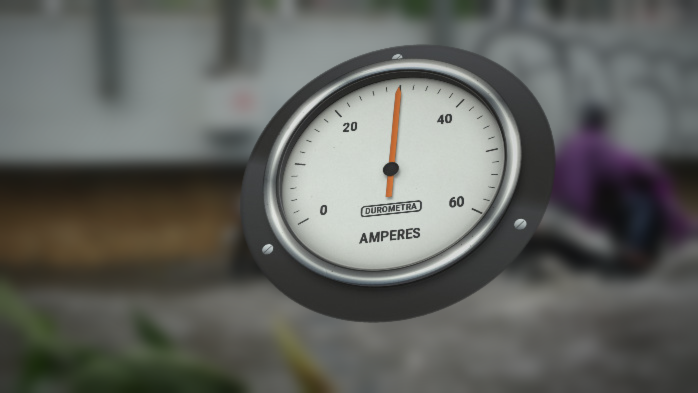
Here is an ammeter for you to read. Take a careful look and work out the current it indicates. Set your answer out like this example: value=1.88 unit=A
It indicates value=30 unit=A
